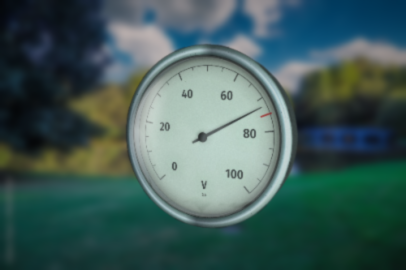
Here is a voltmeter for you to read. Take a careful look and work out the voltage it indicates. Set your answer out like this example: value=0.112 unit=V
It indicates value=72.5 unit=V
